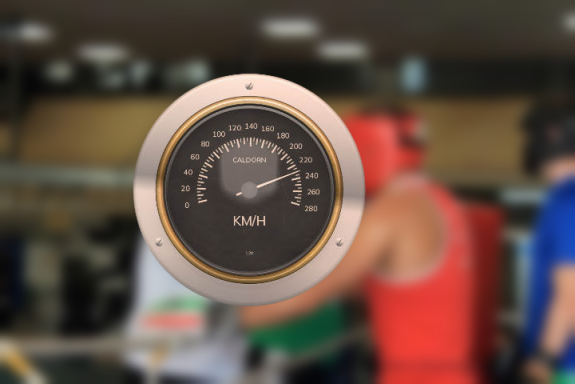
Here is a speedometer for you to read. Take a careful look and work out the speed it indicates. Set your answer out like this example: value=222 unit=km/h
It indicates value=230 unit=km/h
